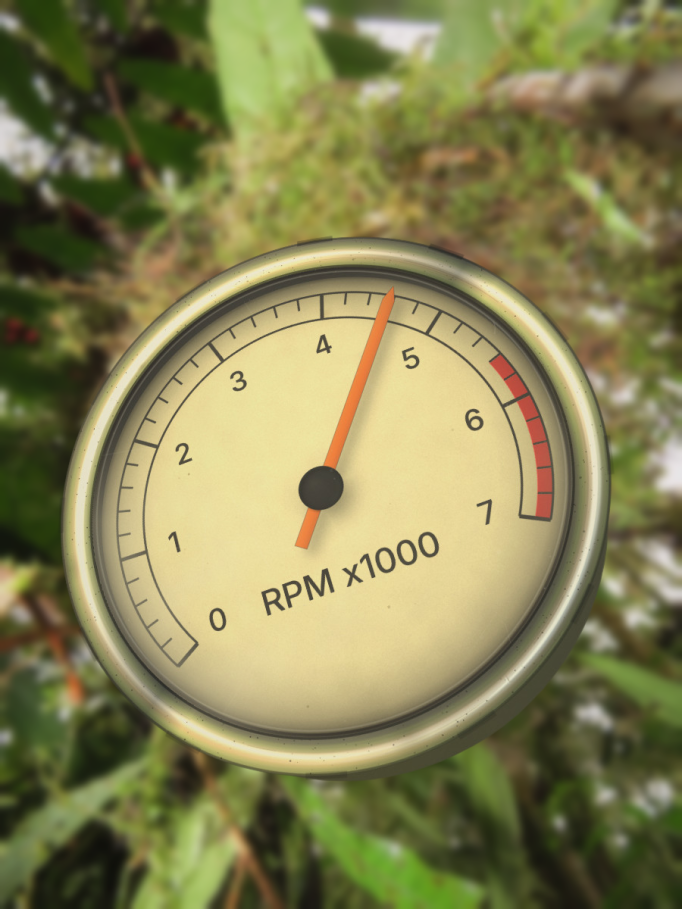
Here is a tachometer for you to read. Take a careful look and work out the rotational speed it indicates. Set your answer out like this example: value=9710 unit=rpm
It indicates value=4600 unit=rpm
